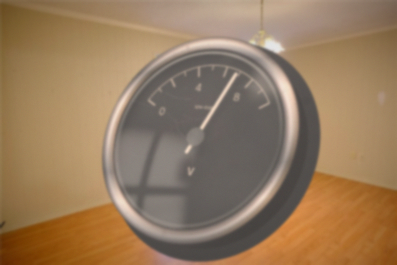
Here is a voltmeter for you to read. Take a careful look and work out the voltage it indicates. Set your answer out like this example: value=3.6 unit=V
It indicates value=7 unit=V
